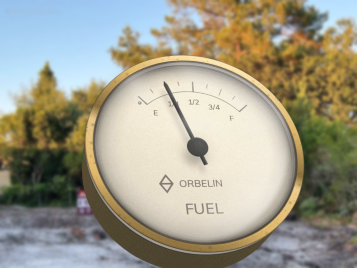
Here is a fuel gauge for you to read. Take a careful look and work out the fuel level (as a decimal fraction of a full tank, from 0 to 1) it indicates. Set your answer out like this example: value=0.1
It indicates value=0.25
